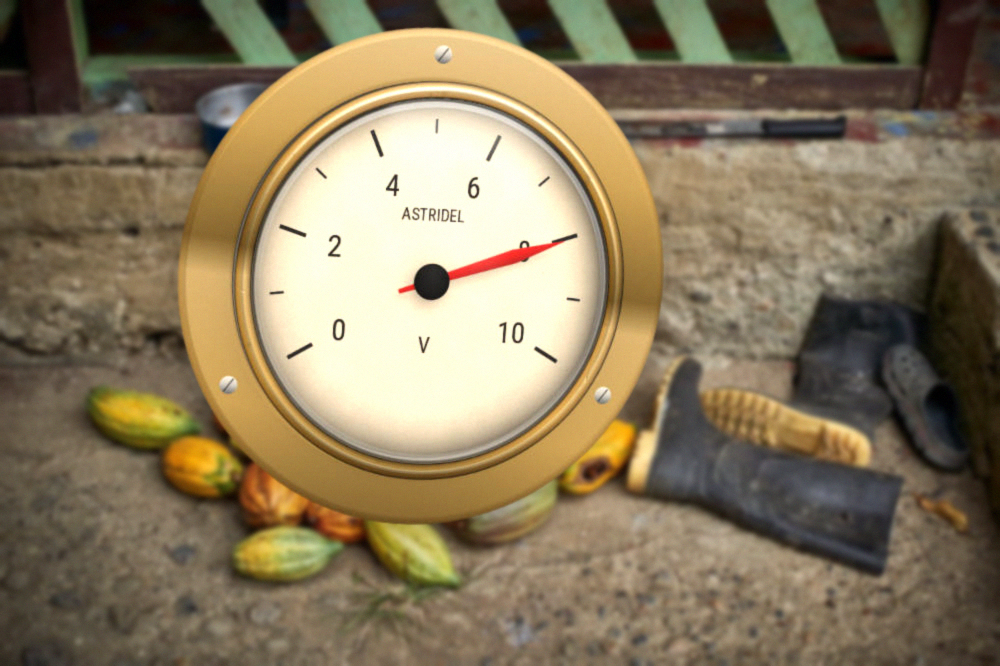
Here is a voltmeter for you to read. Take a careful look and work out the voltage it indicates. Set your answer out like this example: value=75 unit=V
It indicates value=8 unit=V
